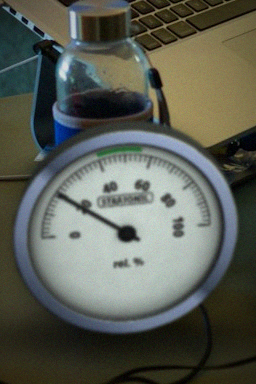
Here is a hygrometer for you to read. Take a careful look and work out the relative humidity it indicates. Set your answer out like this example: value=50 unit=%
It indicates value=20 unit=%
